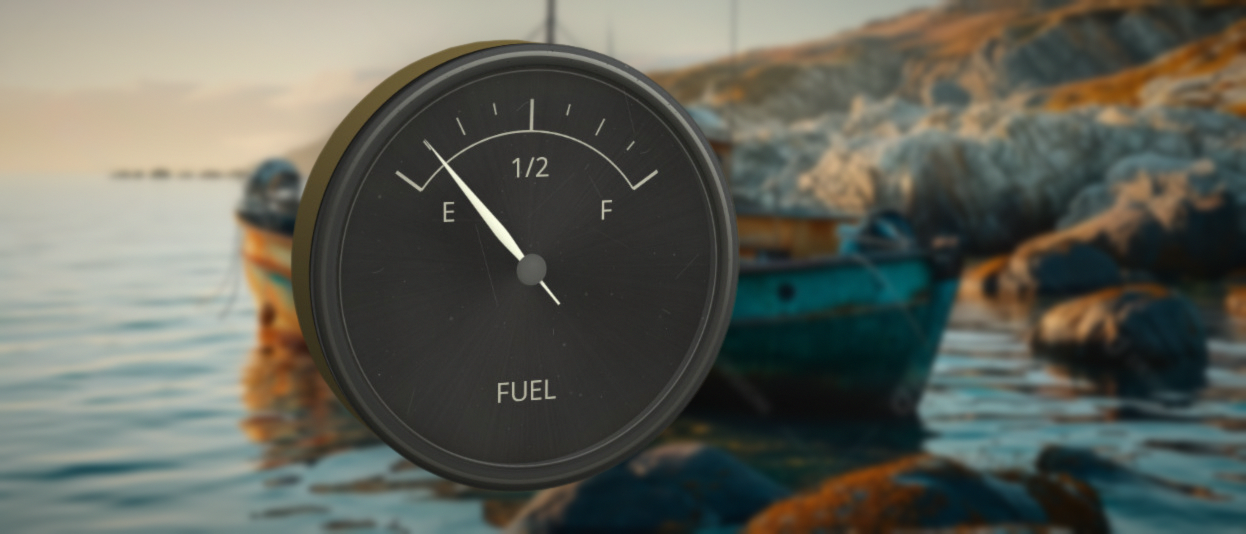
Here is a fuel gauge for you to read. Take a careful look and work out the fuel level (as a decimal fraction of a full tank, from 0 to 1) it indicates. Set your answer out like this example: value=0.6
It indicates value=0.125
